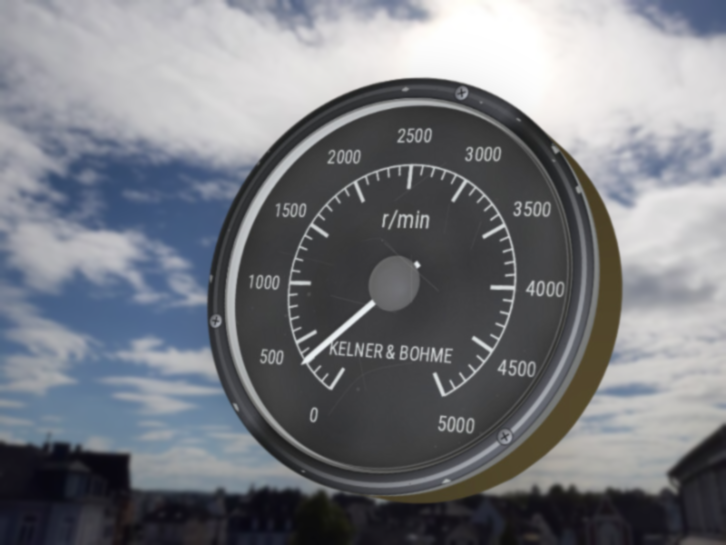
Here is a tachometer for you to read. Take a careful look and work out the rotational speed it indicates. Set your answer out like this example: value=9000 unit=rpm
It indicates value=300 unit=rpm
